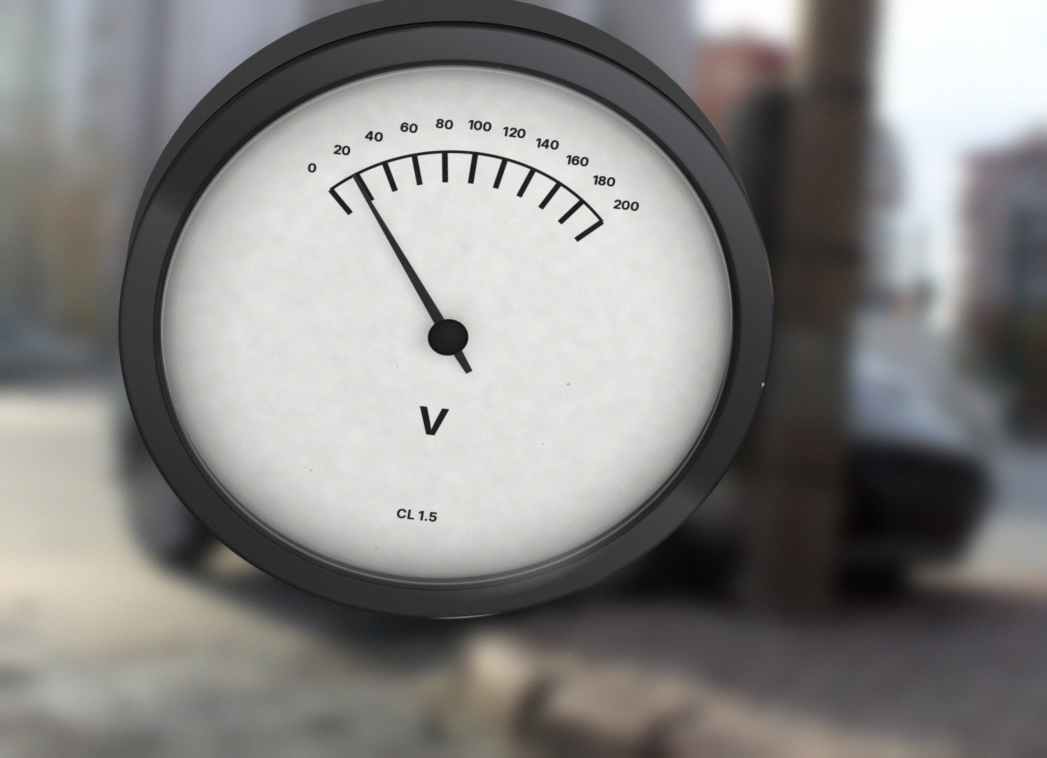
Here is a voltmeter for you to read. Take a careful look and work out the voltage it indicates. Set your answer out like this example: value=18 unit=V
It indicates value=20 unit=V
